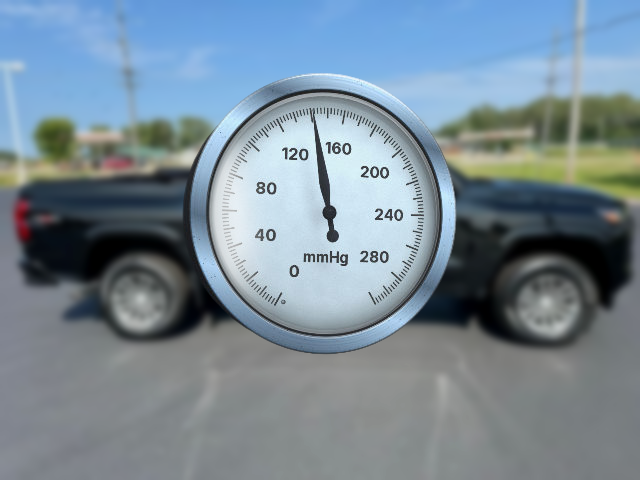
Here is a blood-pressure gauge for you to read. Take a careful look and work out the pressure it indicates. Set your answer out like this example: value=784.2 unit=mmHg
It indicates value=140 unit=mmHg
